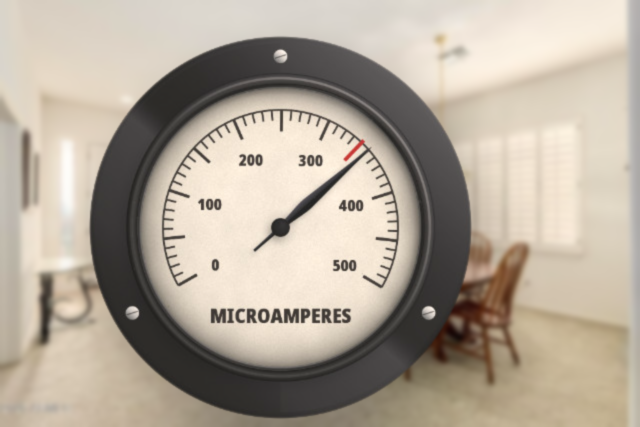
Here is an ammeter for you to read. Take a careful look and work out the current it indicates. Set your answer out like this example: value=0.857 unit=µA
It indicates value=350 unit=µA
